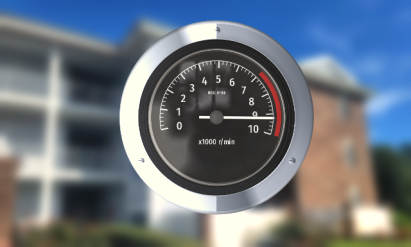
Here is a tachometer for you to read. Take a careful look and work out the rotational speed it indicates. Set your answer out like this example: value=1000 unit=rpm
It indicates value=9200 unit=rpm
